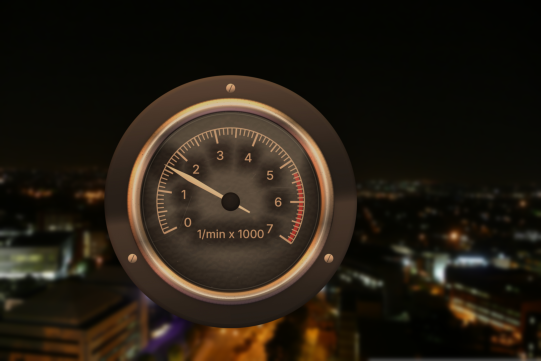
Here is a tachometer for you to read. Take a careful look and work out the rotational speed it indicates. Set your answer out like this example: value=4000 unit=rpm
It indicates value=1600 unit=rpm
